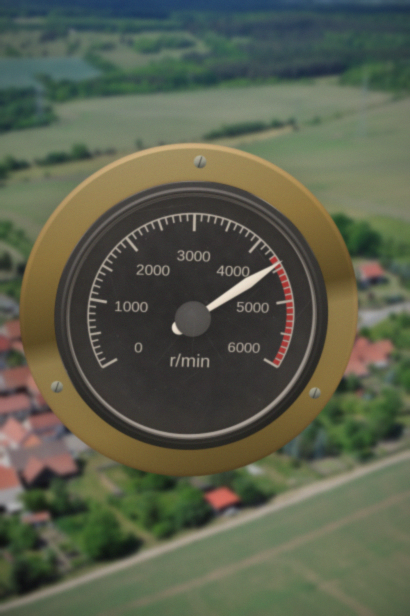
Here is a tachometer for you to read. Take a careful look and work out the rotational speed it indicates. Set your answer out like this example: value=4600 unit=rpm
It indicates value=4400 unit=rpm
